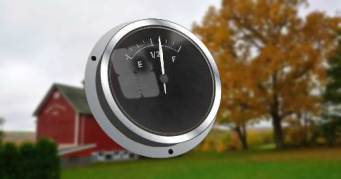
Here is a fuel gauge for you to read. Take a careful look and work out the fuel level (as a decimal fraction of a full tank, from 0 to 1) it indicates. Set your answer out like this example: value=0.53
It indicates value=0.625
